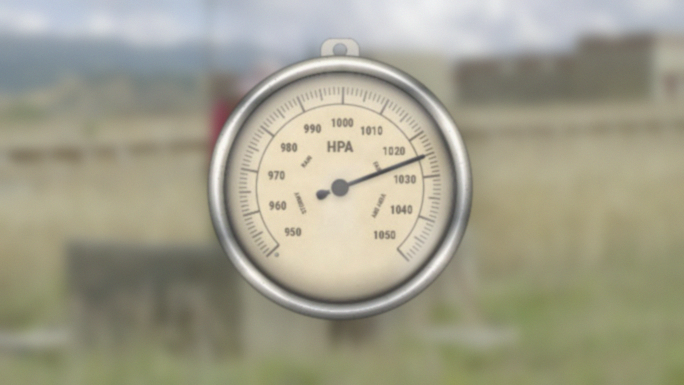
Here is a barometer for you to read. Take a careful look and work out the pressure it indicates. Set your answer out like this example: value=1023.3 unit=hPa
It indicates value=1025 unit=hPa
